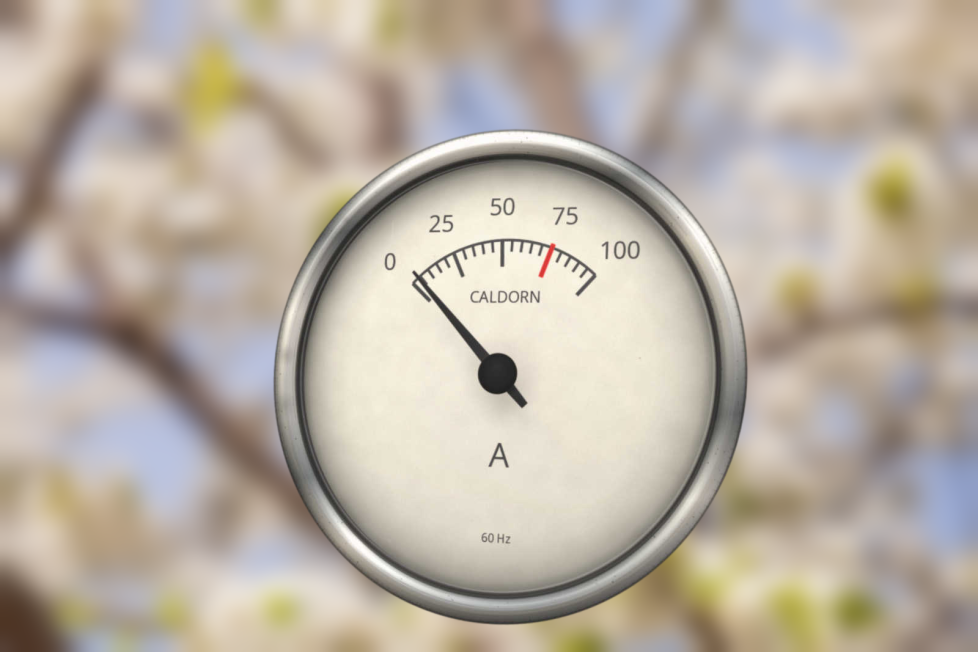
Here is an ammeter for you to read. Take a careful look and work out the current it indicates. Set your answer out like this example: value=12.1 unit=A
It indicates value=5 unit=A
